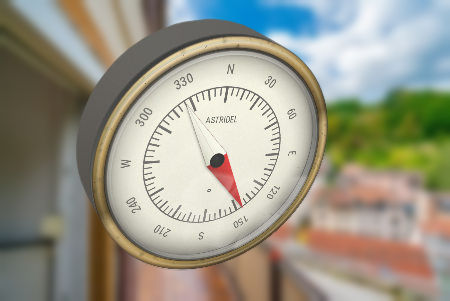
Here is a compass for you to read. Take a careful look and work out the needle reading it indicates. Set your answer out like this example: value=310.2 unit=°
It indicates value=145 unit=°
